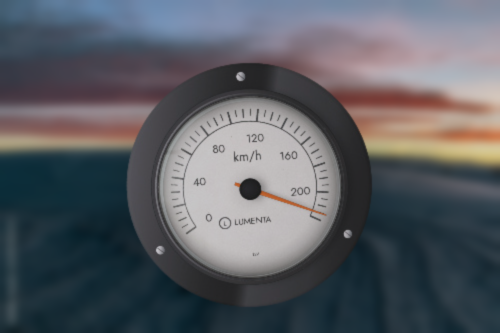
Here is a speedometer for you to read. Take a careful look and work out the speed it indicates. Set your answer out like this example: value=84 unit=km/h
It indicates value=215 unit=km/h
